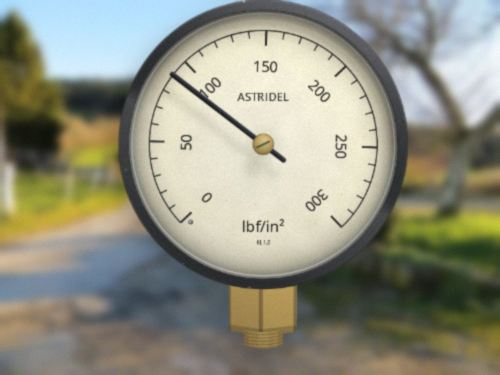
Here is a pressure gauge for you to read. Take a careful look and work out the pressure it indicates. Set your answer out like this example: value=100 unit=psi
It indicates value=90 unit=psi
